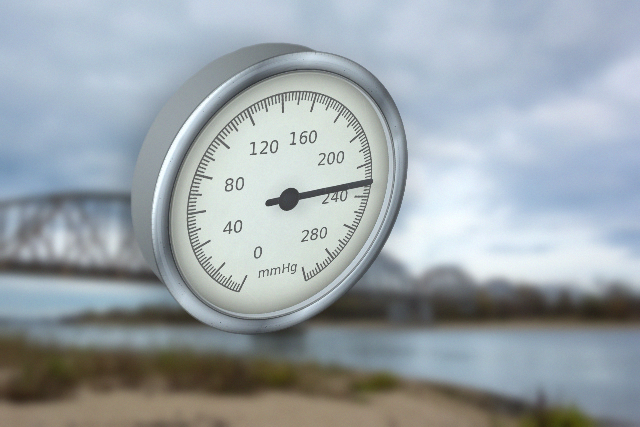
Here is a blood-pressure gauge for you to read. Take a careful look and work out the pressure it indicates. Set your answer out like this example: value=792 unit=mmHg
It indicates value=230 unit=mmHg
